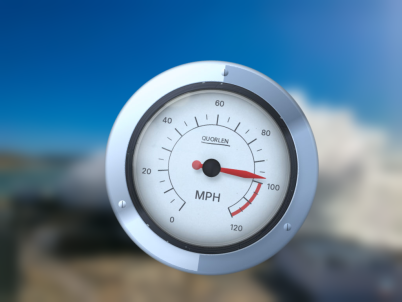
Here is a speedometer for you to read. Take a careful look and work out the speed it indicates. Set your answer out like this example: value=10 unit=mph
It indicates value=97.5 unit=mph
